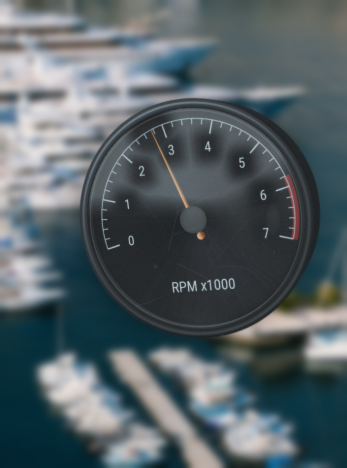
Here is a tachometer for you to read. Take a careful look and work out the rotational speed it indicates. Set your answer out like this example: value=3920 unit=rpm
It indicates value=2800 unit=rpm
